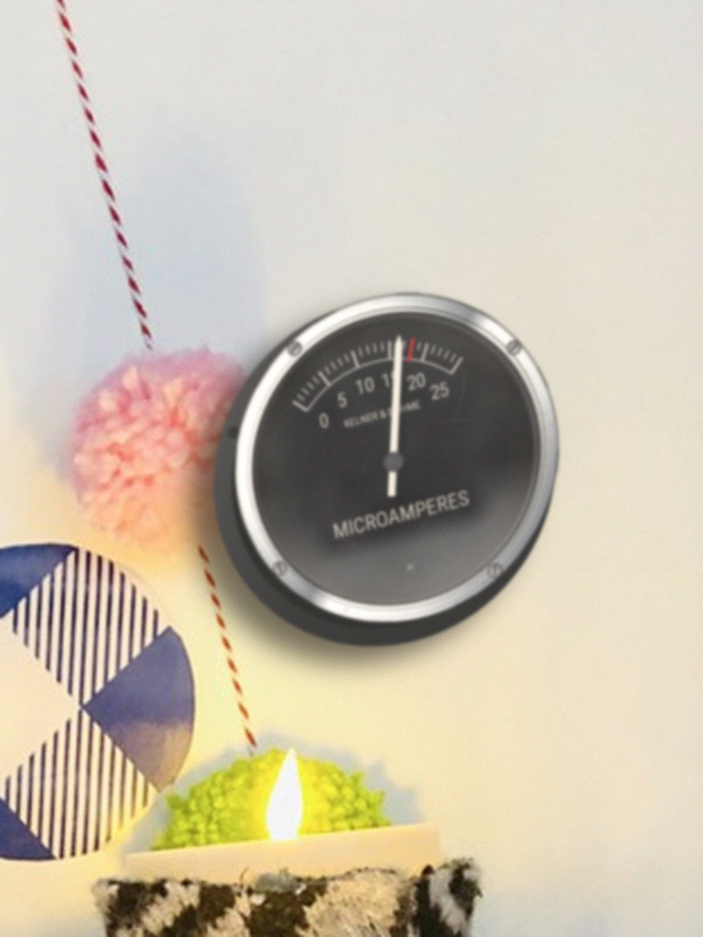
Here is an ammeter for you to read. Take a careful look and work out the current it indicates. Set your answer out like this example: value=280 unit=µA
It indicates value=16 unit=µA
